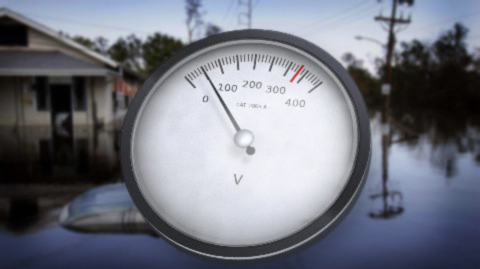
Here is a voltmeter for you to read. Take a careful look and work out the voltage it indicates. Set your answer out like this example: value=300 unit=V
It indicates value=50 unit=V
